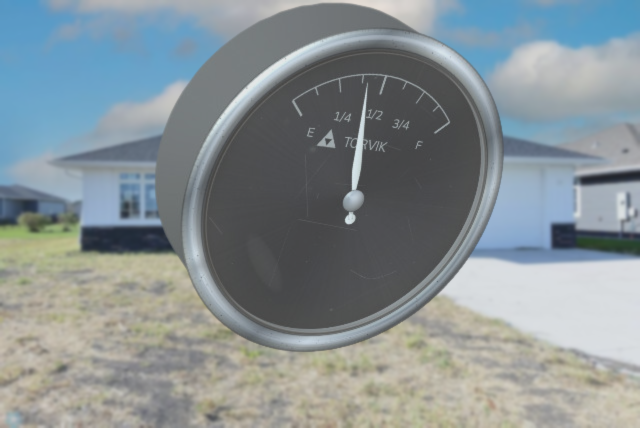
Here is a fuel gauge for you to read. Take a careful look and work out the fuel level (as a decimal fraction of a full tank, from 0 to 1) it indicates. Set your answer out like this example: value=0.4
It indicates value=0.375
